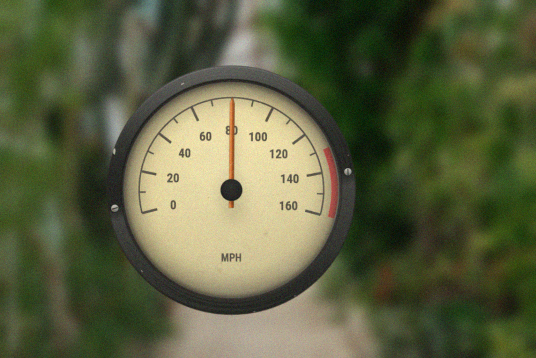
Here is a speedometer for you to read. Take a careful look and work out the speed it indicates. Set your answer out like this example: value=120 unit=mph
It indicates value=80 unit=mph
